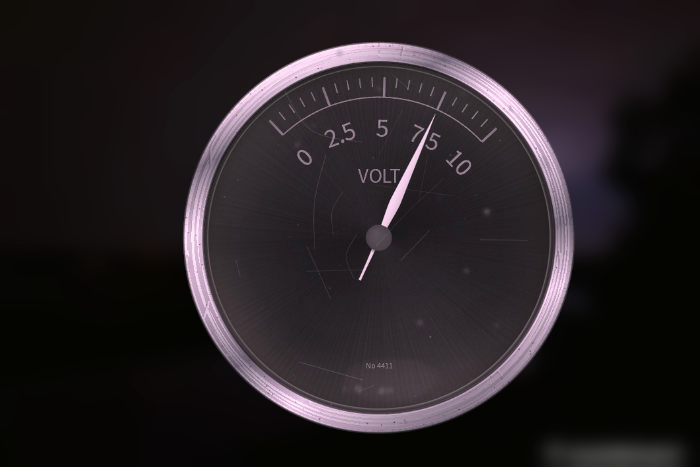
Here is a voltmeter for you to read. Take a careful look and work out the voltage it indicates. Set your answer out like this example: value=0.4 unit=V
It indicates value=7.5 unit=V
